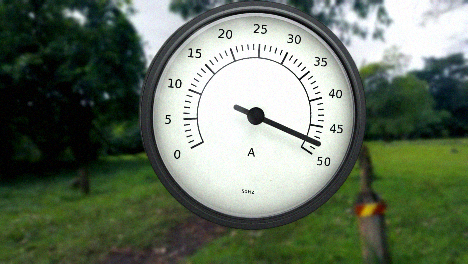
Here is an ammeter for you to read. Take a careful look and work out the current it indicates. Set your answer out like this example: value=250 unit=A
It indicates value=48 unit=A
